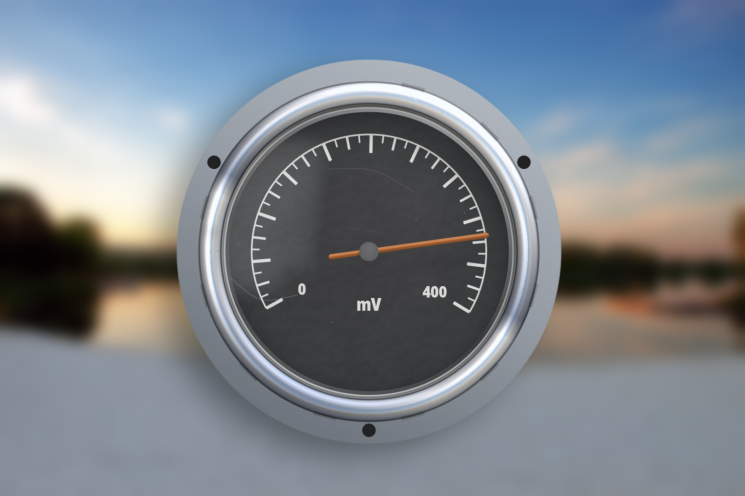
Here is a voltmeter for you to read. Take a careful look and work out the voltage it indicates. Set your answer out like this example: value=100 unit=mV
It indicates value=335 unit=mV
